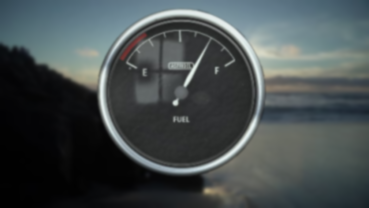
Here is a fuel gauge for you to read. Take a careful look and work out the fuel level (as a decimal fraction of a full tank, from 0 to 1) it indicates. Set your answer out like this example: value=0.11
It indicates value=0.75
